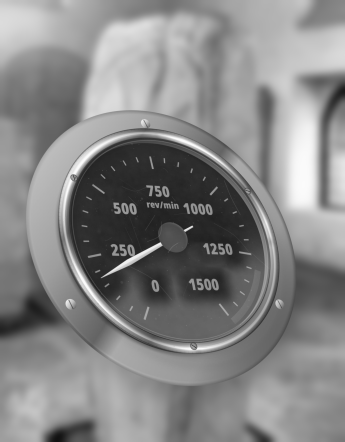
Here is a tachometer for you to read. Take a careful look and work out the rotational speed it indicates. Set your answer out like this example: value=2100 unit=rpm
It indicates value=175 unit=rpm
